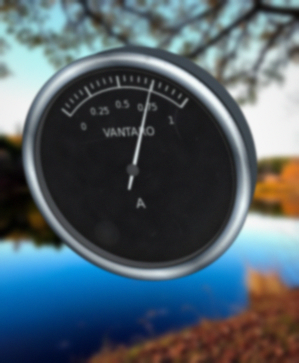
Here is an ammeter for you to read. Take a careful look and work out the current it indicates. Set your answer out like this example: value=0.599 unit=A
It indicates value=0.75 unit=A
